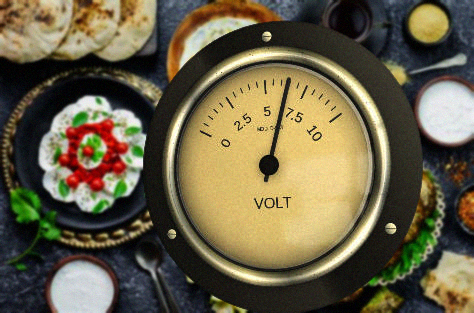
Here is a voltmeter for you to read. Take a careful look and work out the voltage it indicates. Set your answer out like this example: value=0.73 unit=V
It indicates value=6.5 unit=V
